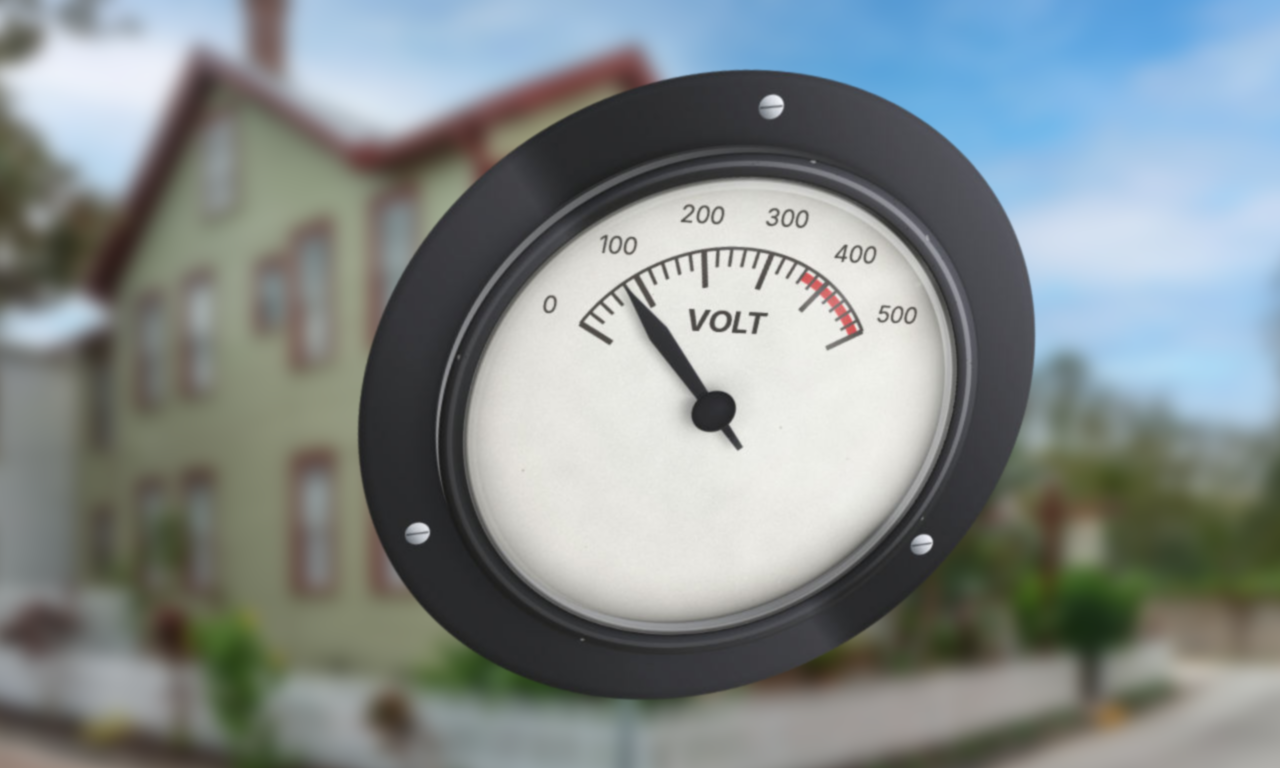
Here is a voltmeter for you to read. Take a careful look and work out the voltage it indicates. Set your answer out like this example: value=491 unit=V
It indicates value=80 unit=V
